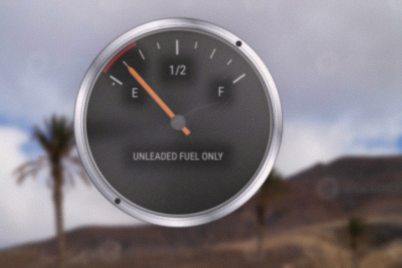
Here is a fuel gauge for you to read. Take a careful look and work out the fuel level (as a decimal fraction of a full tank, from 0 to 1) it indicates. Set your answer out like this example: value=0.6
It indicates value=0.125
